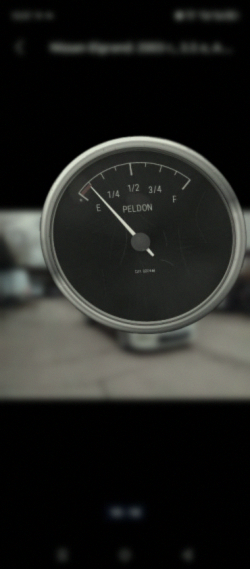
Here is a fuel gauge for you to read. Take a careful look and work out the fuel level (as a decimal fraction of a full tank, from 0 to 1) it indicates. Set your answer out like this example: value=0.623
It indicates value=0.125
